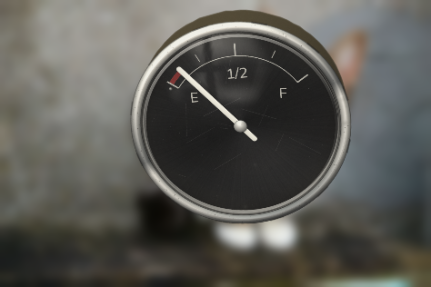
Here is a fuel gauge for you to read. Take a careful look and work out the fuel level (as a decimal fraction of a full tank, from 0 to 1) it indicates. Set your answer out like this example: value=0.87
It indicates value=0.125
